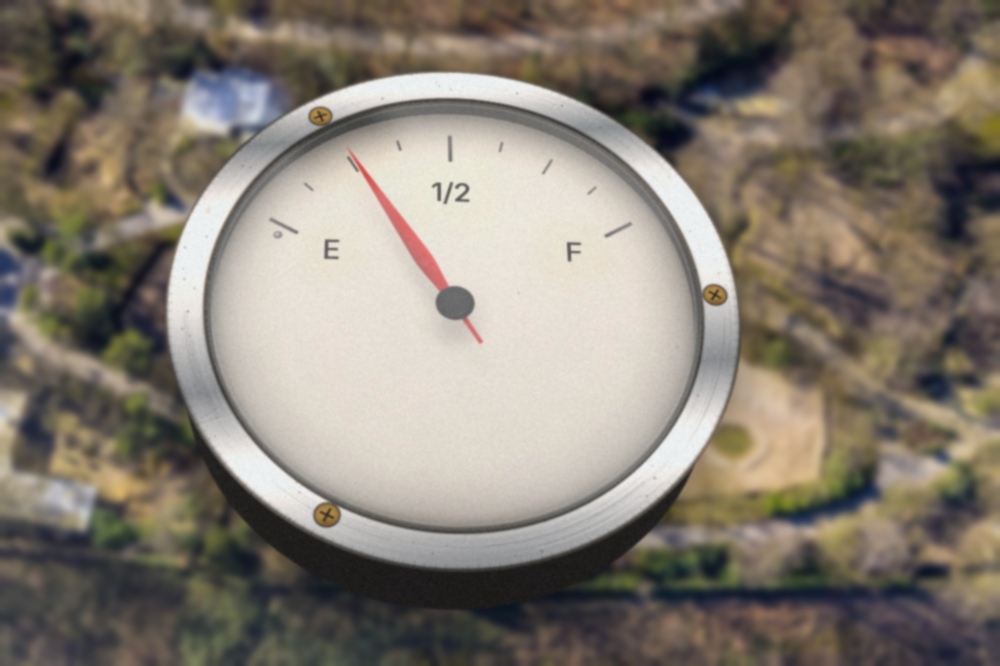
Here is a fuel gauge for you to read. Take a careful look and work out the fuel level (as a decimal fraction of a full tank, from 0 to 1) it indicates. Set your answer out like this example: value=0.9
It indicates value=0.25
